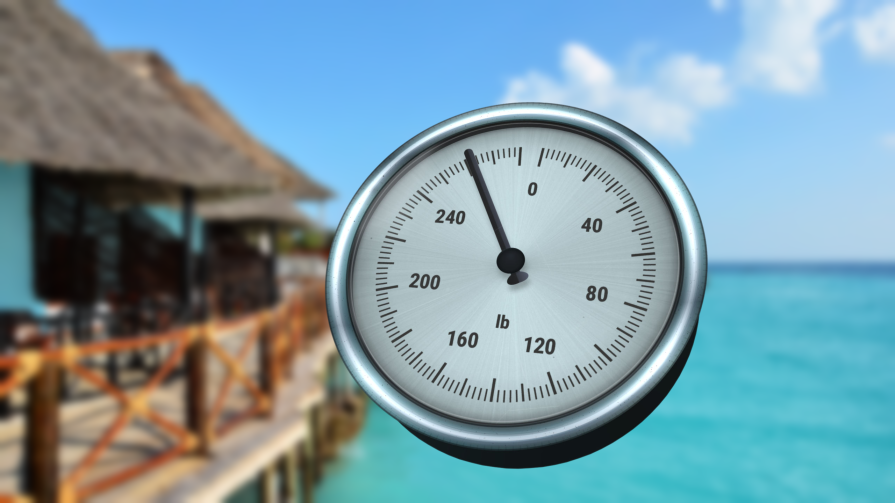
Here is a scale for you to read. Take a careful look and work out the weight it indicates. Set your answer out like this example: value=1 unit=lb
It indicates value=262 unit=lb
